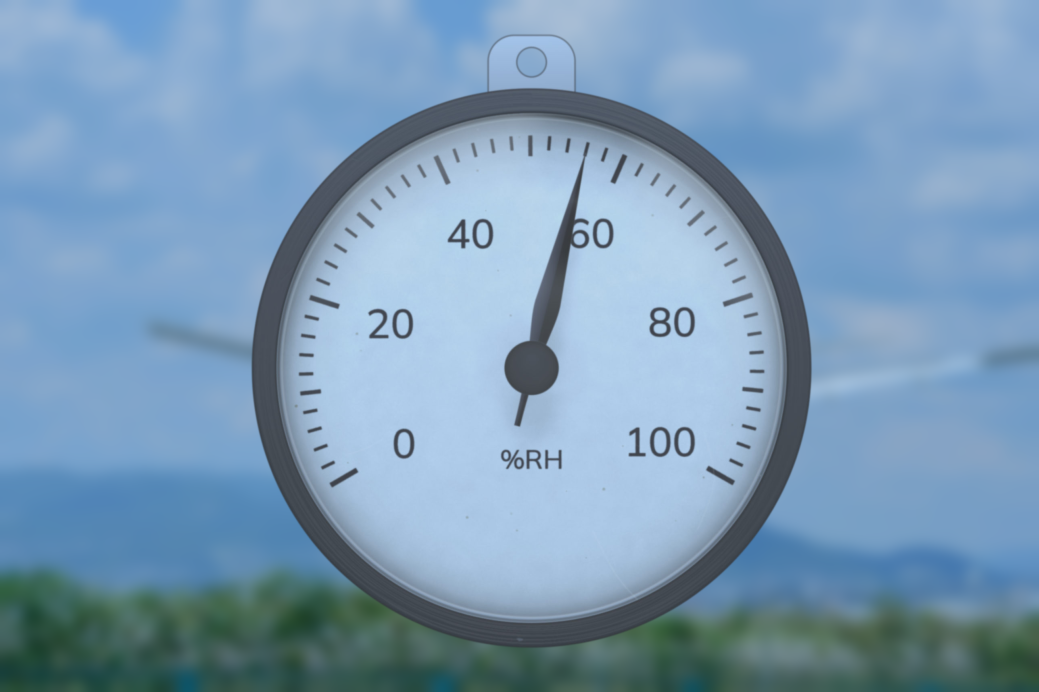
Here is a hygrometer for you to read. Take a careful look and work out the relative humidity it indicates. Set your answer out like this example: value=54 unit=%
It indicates value=56 unit=%
